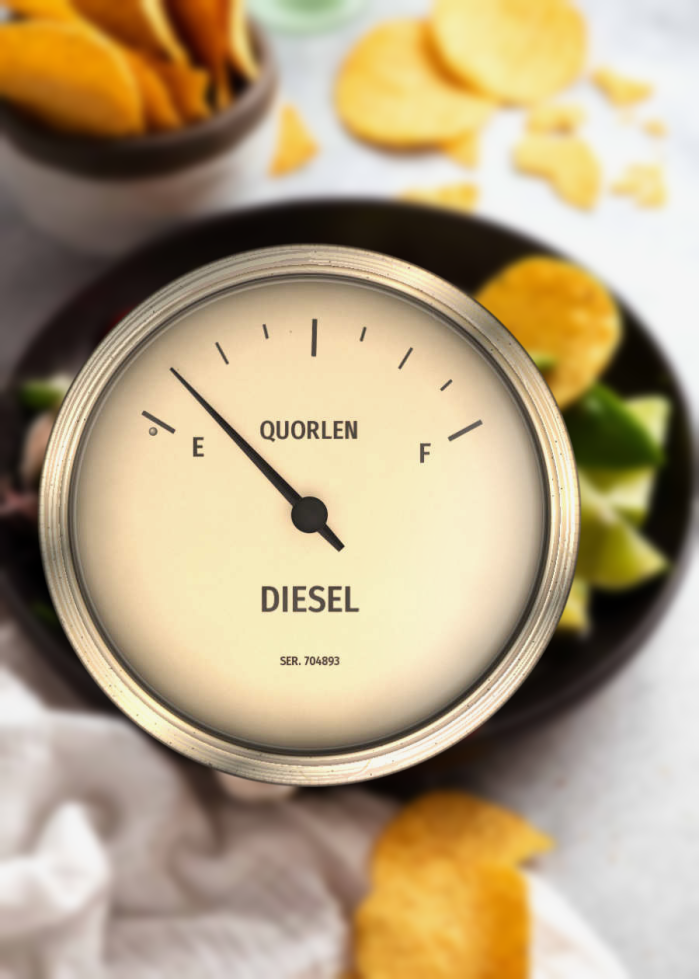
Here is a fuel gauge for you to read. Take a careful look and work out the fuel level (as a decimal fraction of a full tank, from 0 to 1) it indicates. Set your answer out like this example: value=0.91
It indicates value=0.125
